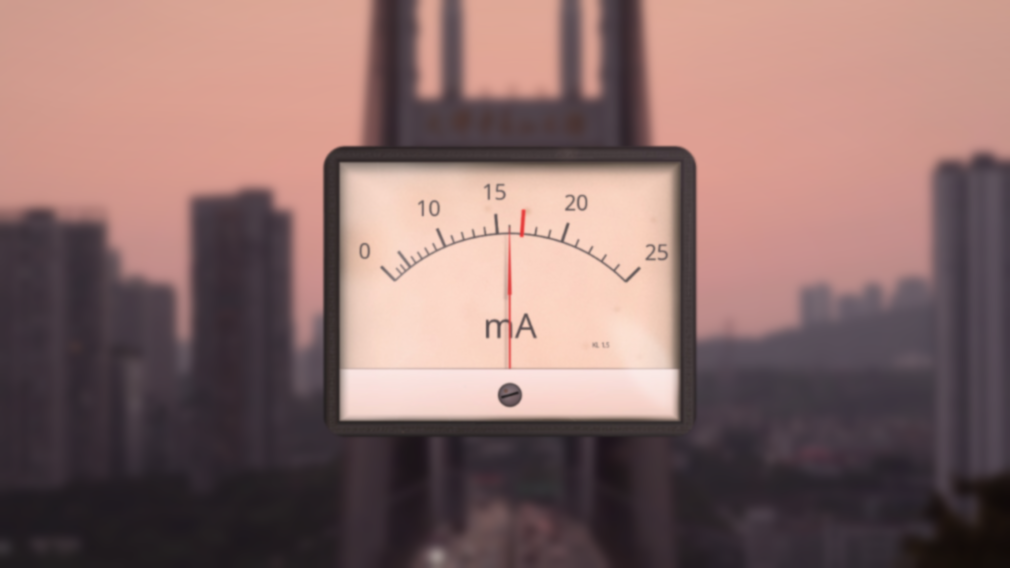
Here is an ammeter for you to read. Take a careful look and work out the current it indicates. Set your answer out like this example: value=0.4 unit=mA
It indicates value=16 unit=mA
